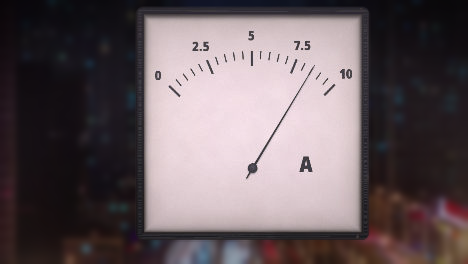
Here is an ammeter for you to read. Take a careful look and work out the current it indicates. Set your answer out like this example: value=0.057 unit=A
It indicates value=8.5 unit=A
